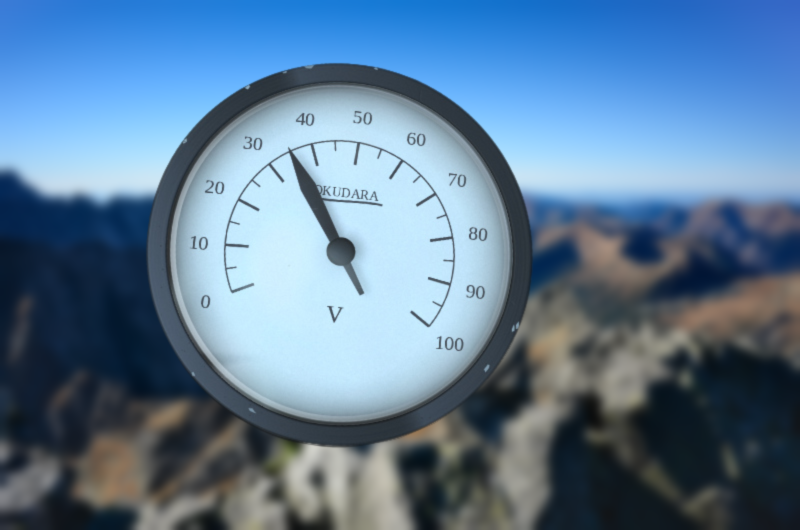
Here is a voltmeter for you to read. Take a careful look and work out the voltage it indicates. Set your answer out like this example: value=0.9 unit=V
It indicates value=35 unit=V
